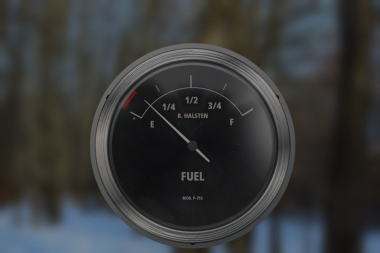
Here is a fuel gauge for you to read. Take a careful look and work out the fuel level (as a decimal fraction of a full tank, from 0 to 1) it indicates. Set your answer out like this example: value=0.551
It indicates value=0.125
